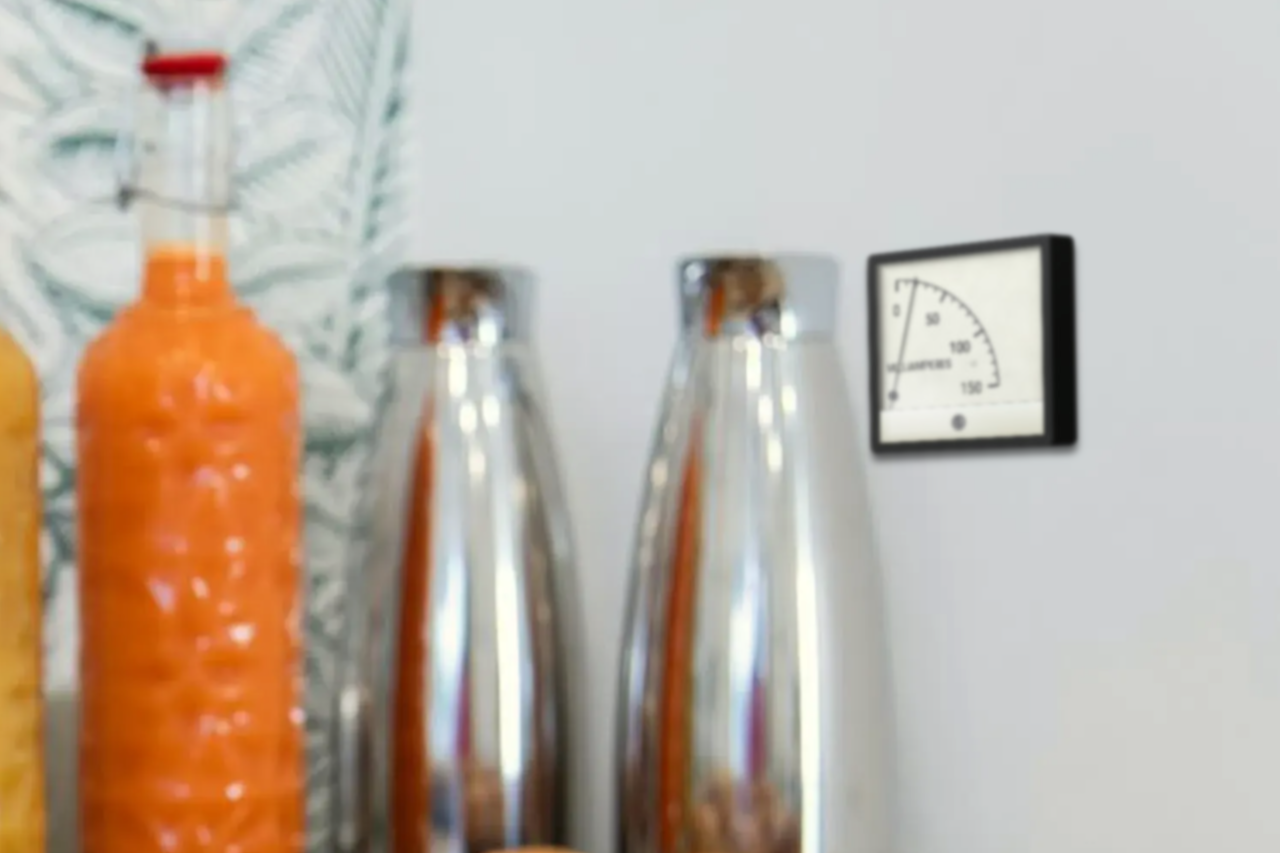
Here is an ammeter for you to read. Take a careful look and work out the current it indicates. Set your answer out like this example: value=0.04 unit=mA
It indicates value=20 unit=mA
